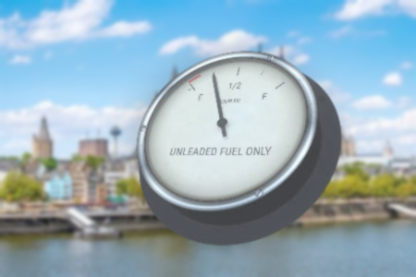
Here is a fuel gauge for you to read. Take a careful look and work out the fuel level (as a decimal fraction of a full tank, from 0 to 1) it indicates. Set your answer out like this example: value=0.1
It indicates value=0.25
